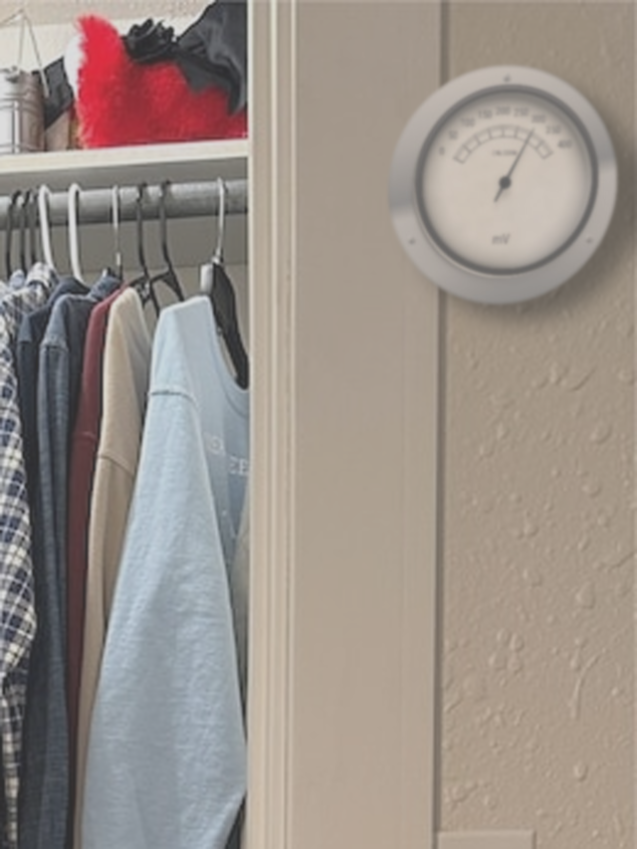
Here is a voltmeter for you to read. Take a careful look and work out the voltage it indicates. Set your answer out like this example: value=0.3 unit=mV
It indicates value=300 unit=mV
